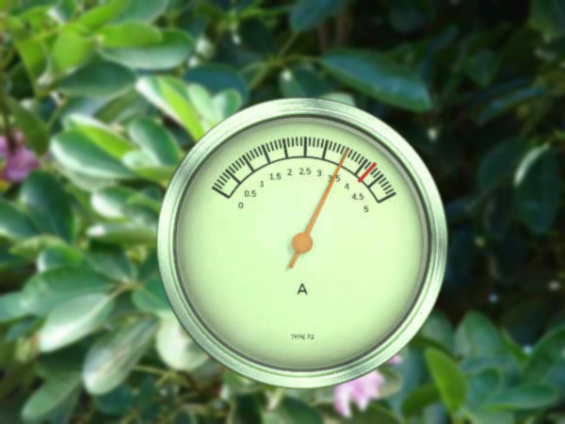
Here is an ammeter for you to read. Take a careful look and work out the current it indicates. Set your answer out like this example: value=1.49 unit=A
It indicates value=3.5 unit=A
